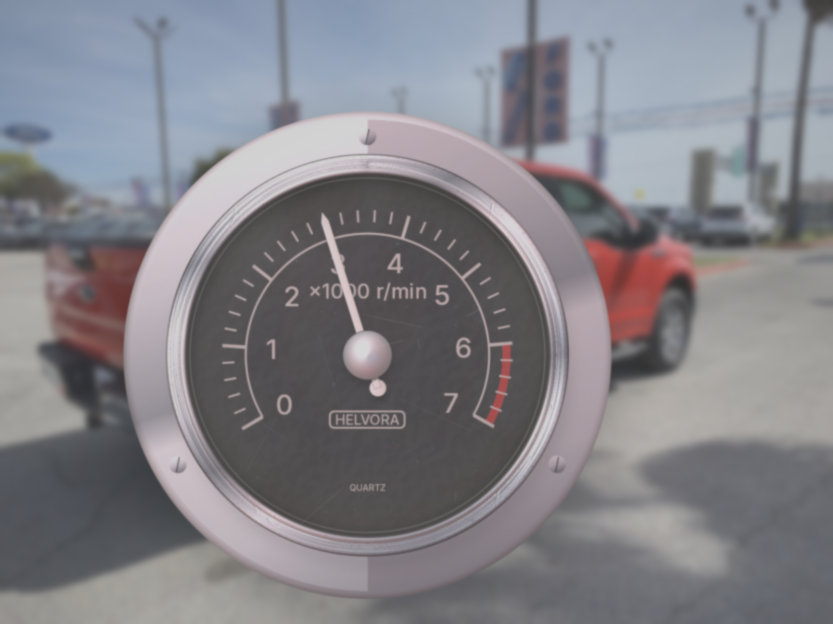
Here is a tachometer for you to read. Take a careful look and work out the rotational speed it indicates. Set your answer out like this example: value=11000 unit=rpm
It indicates value=3000 unit=rpm
